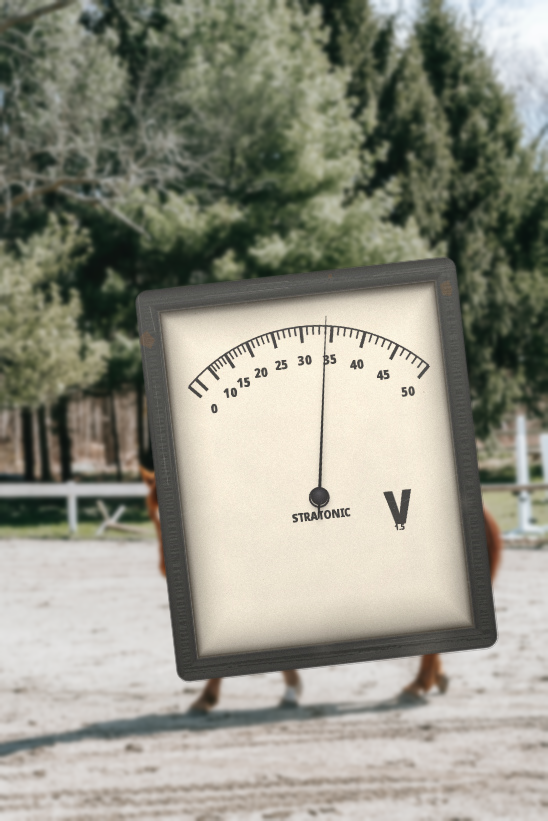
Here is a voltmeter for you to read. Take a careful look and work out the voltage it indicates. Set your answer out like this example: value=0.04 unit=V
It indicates value=34 unit=V
